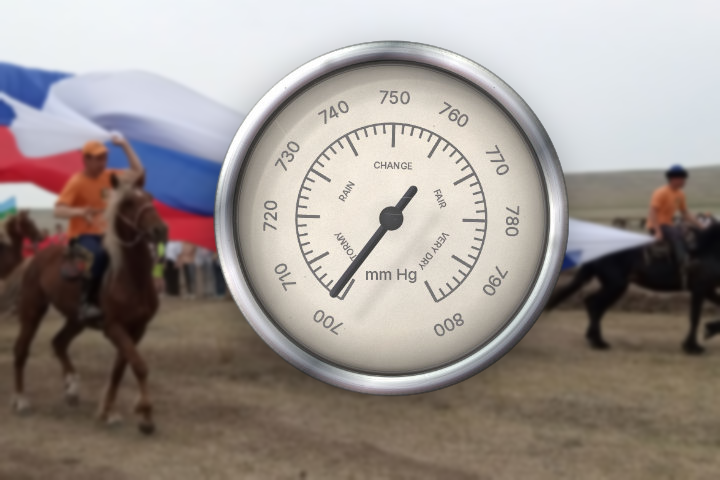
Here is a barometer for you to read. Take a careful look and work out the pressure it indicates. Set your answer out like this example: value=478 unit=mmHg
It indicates value=702 unit=mmHg
